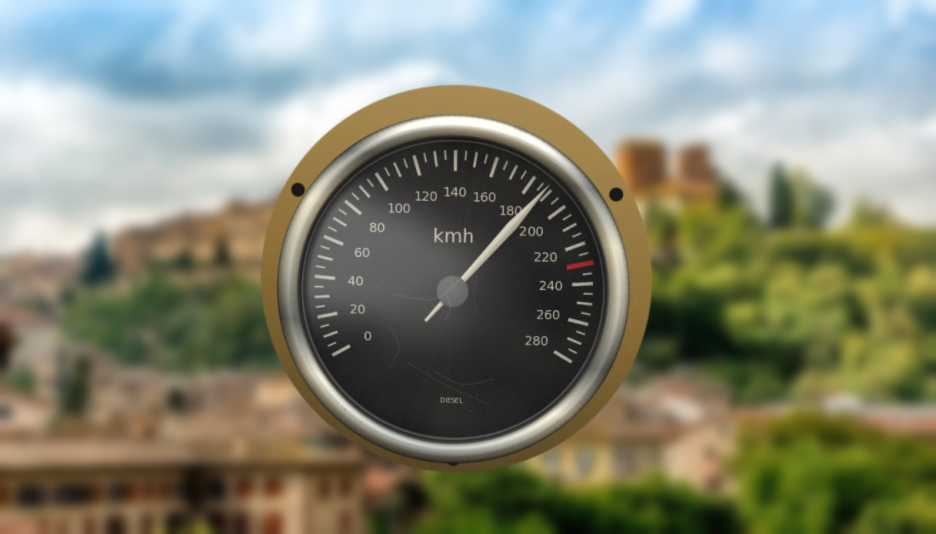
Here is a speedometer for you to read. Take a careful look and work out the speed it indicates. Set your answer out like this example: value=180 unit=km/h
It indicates value=187.5 unit=km/h
